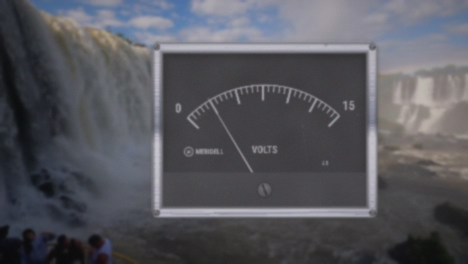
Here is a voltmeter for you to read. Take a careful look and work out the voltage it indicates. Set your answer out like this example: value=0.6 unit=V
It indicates value=2.5 unit=V
